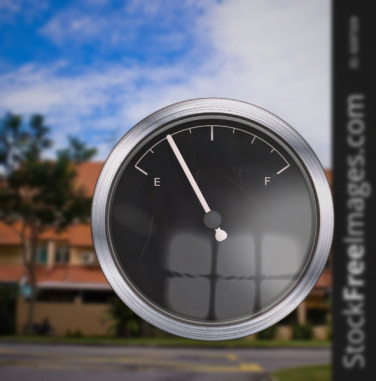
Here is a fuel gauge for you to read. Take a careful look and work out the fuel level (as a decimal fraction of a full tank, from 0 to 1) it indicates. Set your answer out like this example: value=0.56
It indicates value=0.25
